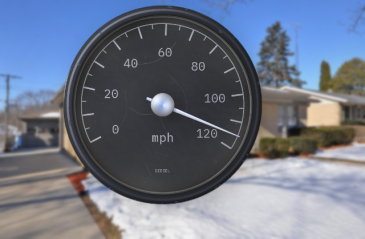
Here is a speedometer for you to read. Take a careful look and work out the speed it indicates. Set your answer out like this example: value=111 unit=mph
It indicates value=115 unit=mph
